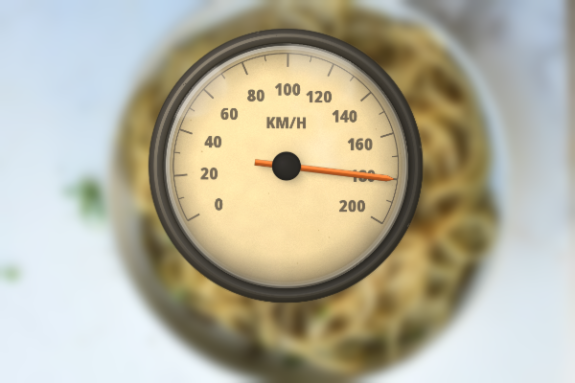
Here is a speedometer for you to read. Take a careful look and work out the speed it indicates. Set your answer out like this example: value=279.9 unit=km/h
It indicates value=180 unit=km/h
